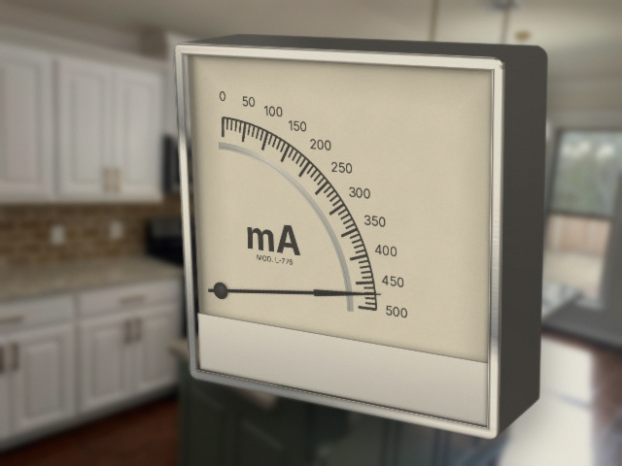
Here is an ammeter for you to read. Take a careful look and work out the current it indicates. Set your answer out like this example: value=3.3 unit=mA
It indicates value=470 unit=mA
